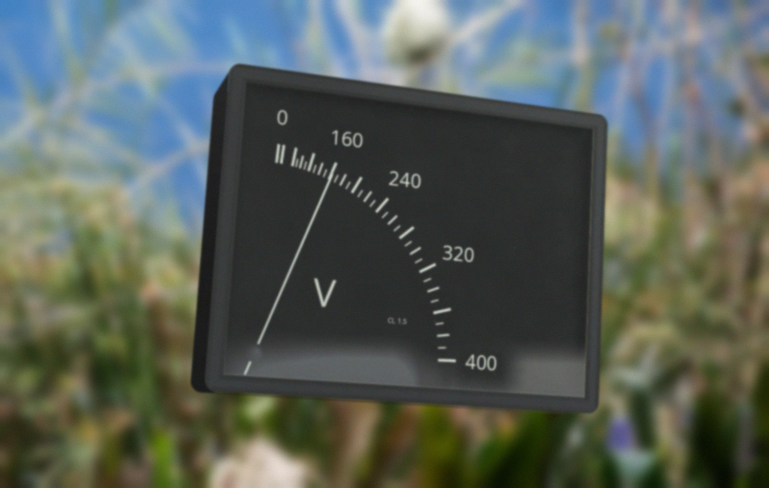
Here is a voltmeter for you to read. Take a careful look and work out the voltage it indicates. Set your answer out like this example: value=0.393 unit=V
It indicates value=160 unit=V
